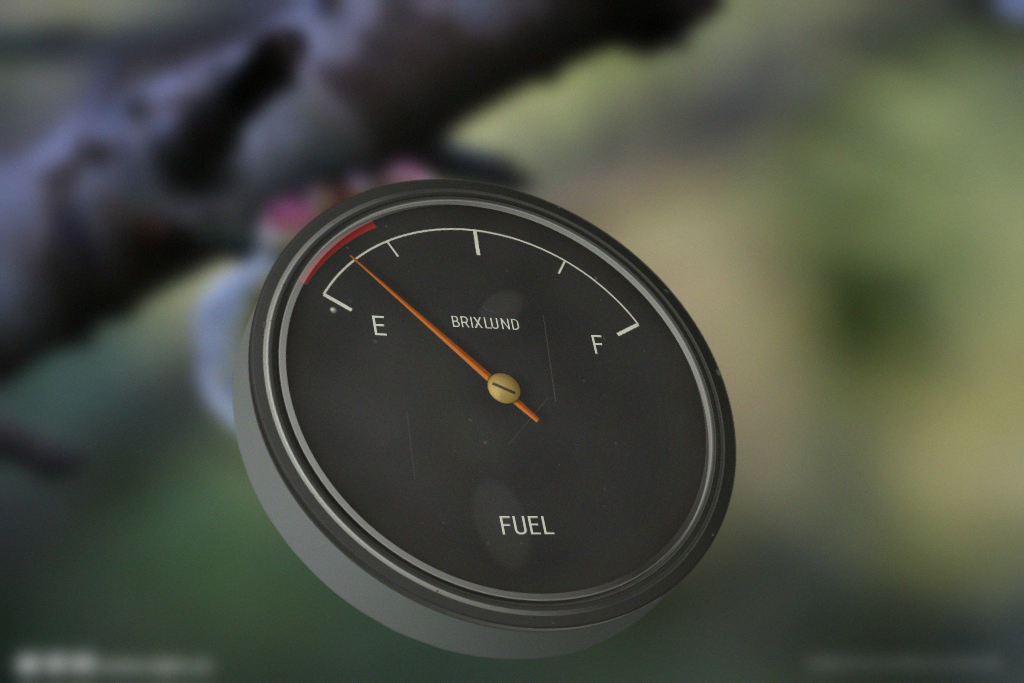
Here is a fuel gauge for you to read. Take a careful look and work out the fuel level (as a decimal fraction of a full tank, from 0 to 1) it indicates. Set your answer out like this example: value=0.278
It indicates value=0.125
